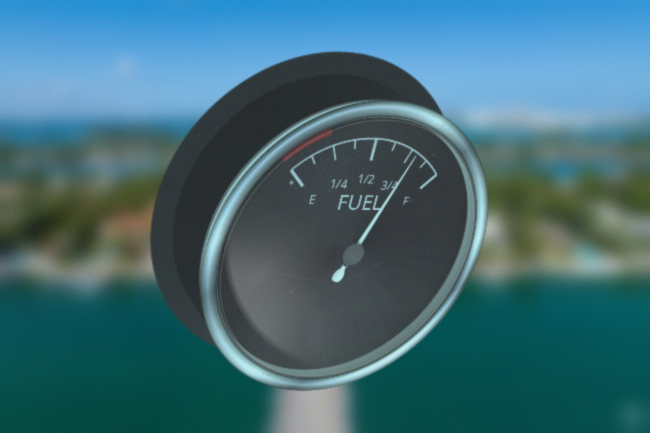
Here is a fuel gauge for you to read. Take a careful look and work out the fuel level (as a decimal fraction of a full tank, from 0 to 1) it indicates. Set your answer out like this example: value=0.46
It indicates value=0.75
